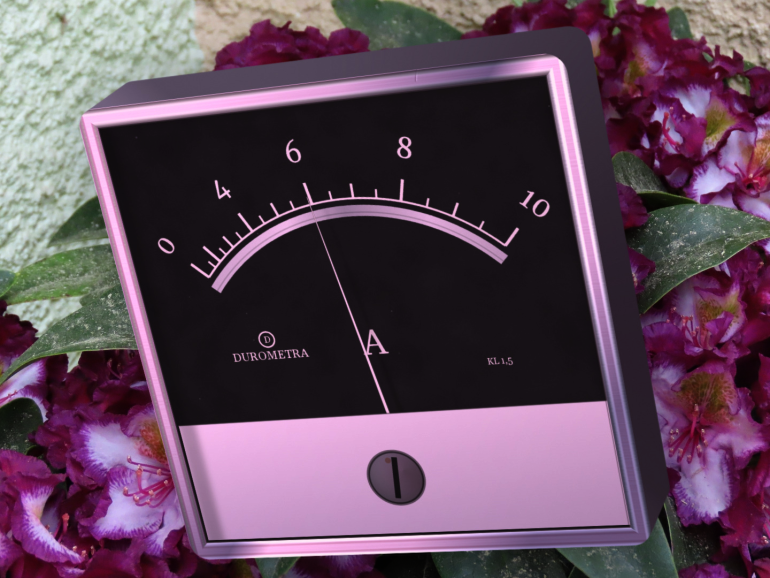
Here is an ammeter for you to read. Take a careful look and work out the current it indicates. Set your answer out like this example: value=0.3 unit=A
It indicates value=6 unit=A
